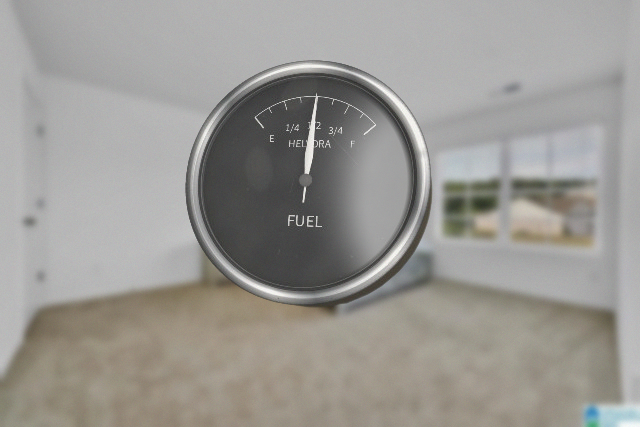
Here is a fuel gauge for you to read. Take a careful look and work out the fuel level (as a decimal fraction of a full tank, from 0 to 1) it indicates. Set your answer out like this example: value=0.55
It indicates value=0.5
